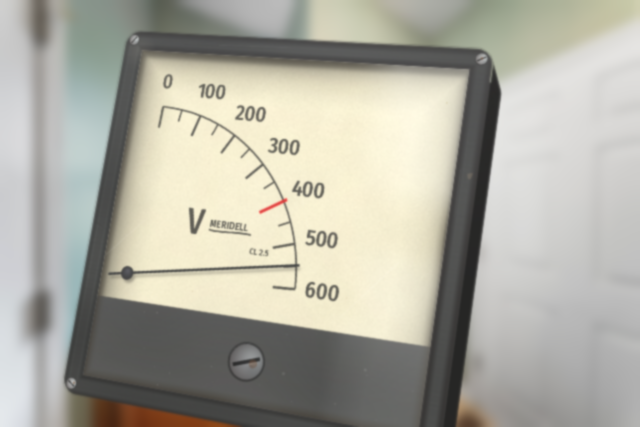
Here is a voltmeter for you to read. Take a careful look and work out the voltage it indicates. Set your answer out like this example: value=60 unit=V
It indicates value=550 unit=V
